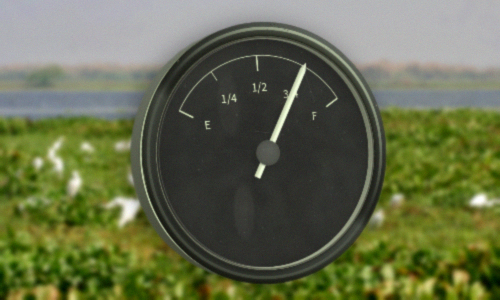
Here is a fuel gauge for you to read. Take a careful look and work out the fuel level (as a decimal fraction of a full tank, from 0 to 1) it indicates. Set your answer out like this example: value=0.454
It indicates value=0.75
